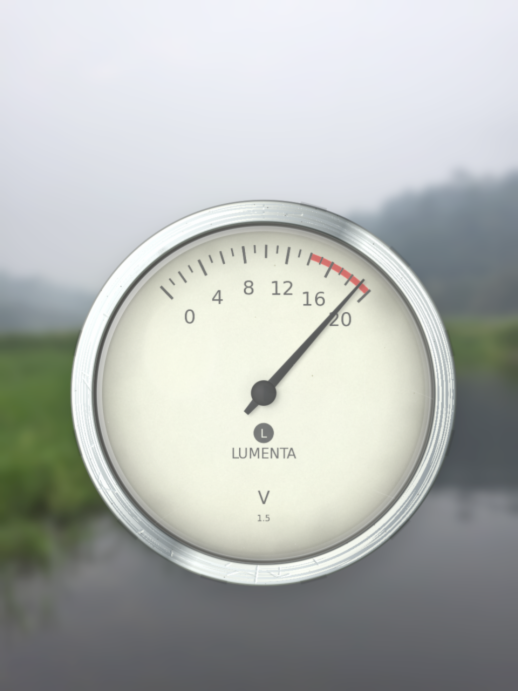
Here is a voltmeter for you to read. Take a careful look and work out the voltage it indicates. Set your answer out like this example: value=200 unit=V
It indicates value=19 unit=V
